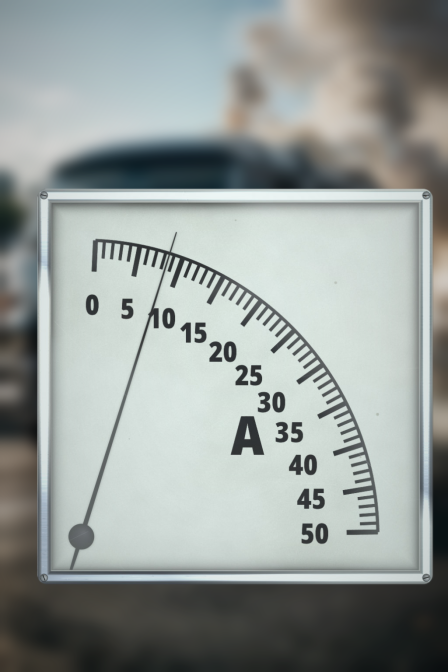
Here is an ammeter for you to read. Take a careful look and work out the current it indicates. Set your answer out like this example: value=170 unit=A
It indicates value=8.5 unit=A
